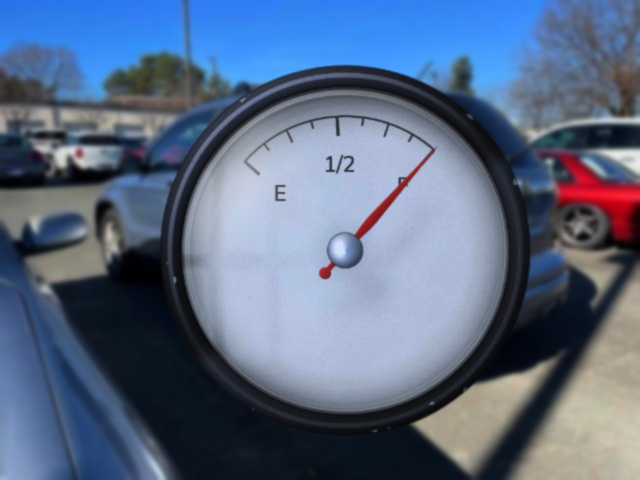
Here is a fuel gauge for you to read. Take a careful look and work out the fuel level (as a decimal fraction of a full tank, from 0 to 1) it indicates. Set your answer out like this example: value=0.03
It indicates value=1
